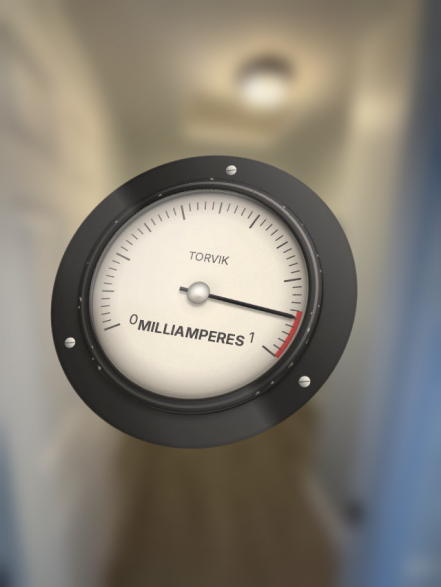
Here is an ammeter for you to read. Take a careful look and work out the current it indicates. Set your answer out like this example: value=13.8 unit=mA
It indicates value=0.9 unit=mA
